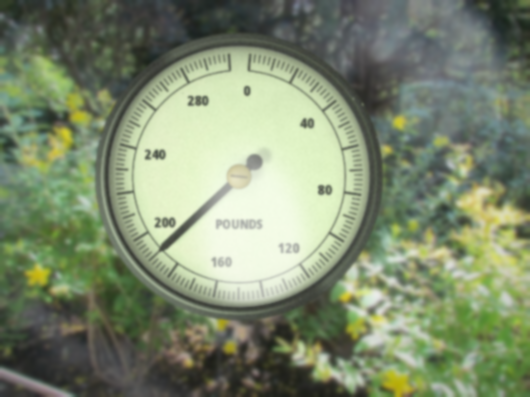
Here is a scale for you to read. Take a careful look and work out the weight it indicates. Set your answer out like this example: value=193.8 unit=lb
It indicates value=190 unit=lb
